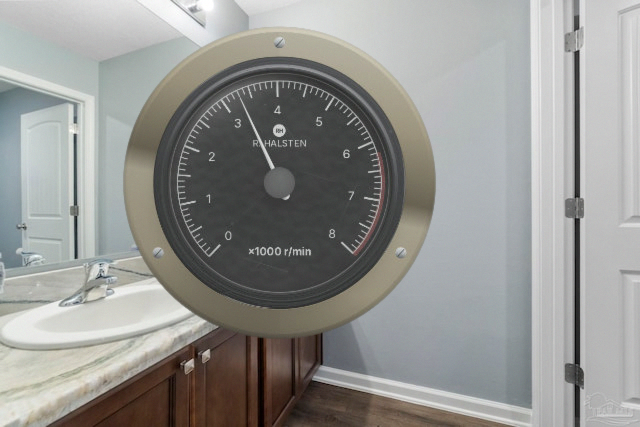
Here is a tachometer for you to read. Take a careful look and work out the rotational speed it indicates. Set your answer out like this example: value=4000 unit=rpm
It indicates value=3300 unit=rpm
